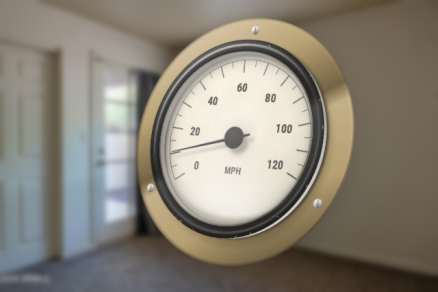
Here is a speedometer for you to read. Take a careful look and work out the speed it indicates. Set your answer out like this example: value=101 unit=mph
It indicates value=10 unit=mph
